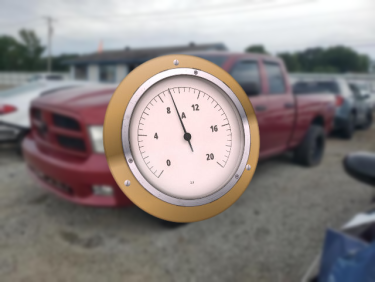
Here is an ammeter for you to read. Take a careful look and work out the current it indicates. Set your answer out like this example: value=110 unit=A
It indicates value=9 unit=A
